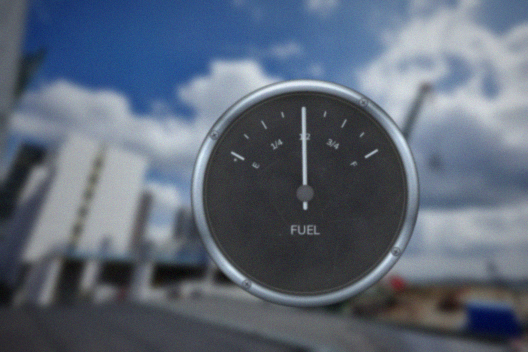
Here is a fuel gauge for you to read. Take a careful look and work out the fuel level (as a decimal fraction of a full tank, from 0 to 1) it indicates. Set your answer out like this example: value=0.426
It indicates value=0.5
